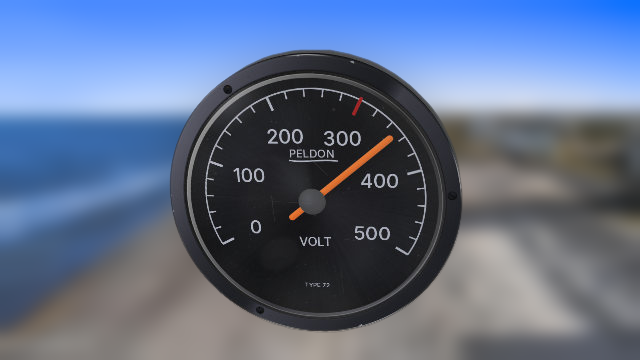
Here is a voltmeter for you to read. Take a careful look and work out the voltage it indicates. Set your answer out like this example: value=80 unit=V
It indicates value=350 unit=V
